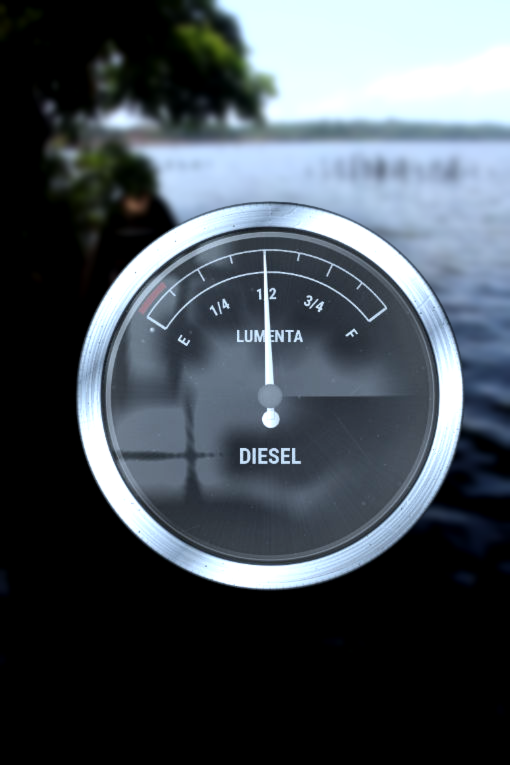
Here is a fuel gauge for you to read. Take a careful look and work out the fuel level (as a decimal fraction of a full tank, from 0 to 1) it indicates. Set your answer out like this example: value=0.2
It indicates value=0.5
